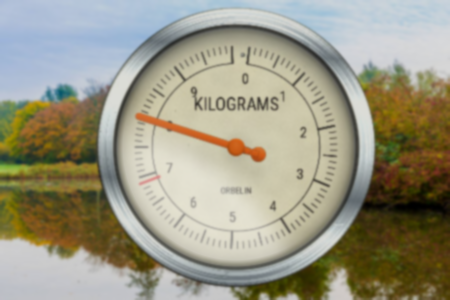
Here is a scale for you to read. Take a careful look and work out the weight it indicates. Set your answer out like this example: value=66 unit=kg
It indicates value=8 unit=kg
